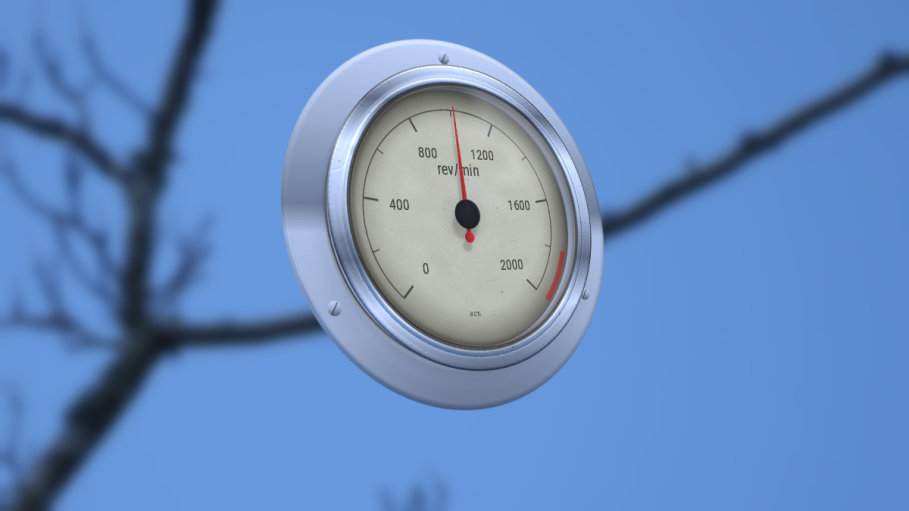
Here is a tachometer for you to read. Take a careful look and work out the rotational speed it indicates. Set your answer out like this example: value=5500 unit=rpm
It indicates value=1000 unit=rpm
